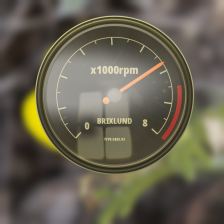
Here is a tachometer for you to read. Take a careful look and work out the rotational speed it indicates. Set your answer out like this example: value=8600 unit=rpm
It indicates value=5750 unit=rpm
